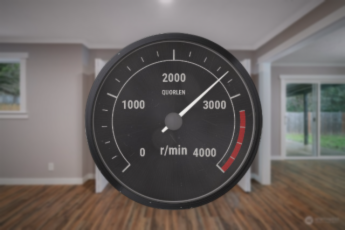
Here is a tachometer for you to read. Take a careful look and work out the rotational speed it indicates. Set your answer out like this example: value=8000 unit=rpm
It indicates value=2700 unit=rpm
